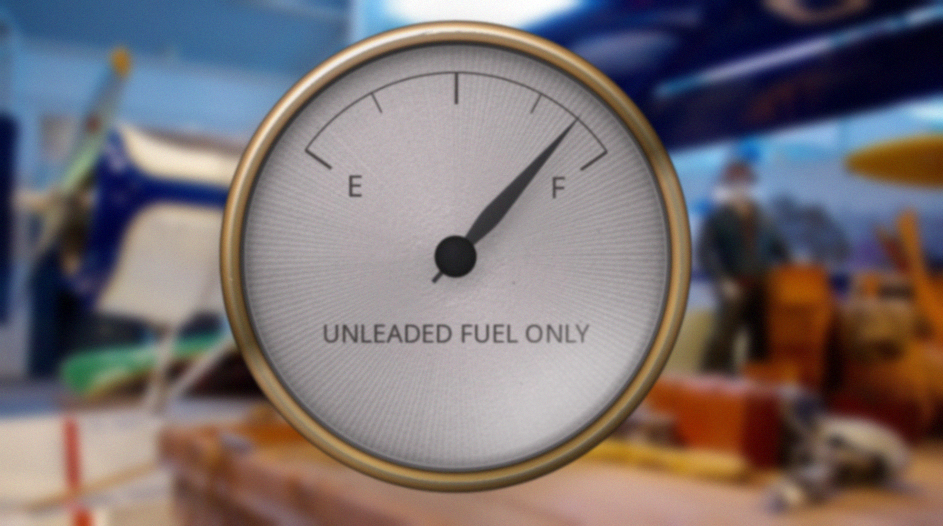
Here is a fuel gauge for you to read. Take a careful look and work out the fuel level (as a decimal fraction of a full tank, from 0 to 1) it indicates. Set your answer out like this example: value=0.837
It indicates value=0.875
